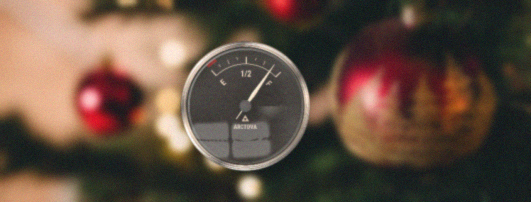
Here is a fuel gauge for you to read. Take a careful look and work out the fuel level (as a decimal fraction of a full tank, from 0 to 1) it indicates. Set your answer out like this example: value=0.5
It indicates value=0.875
